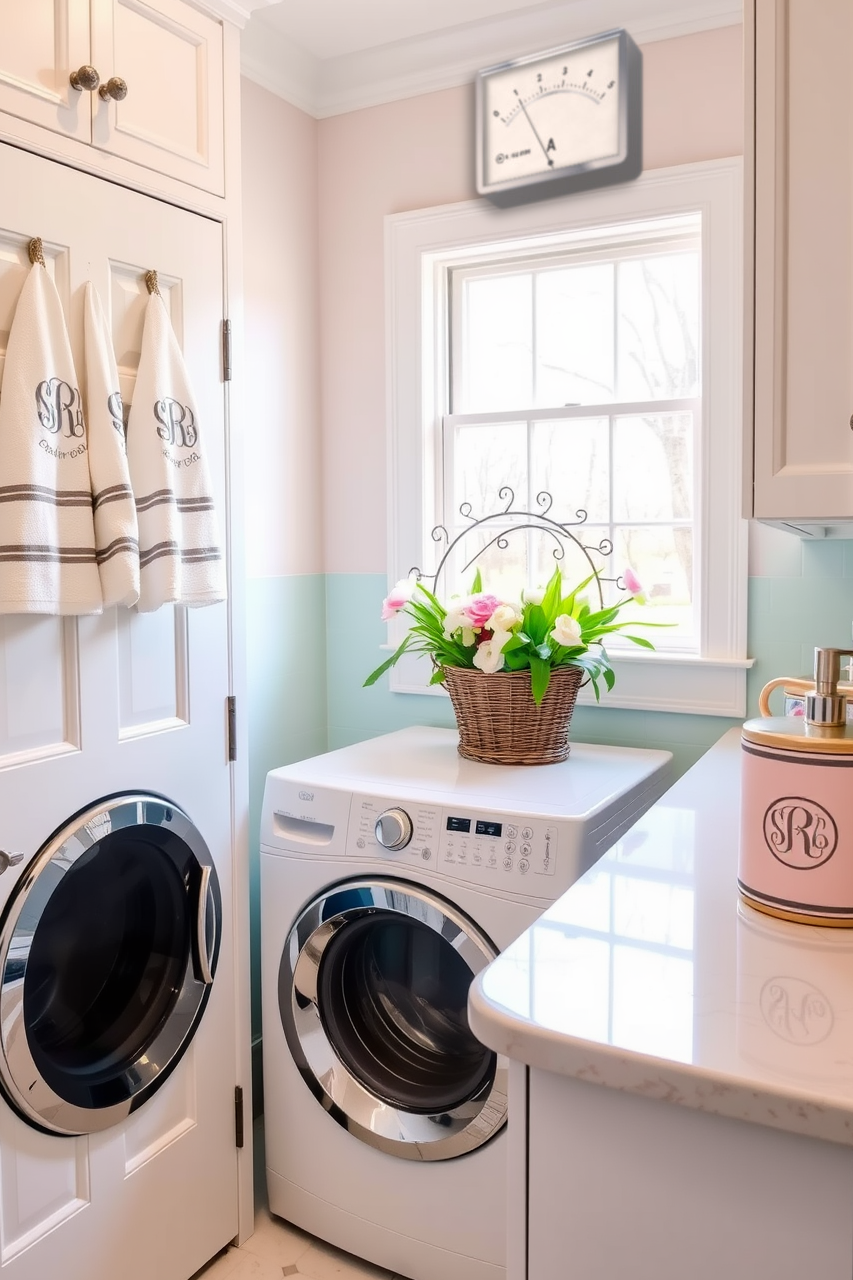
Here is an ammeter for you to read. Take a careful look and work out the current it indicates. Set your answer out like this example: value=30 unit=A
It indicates value=1 unit=A
